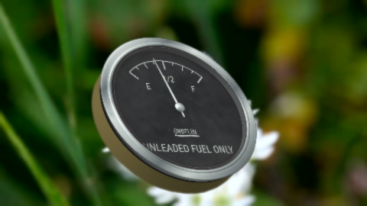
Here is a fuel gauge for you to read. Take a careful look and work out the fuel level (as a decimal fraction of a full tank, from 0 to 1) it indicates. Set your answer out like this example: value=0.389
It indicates value=0.375
